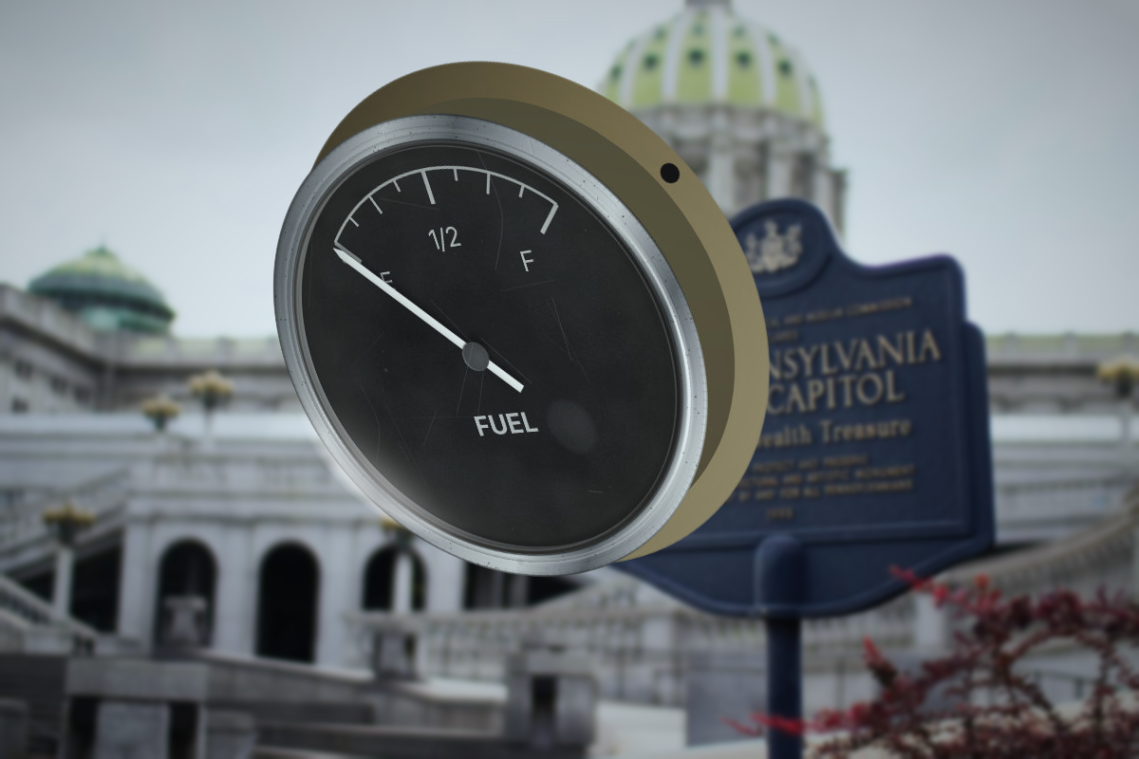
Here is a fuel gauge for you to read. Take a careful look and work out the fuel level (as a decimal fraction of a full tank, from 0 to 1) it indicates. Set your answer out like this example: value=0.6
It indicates value=0
